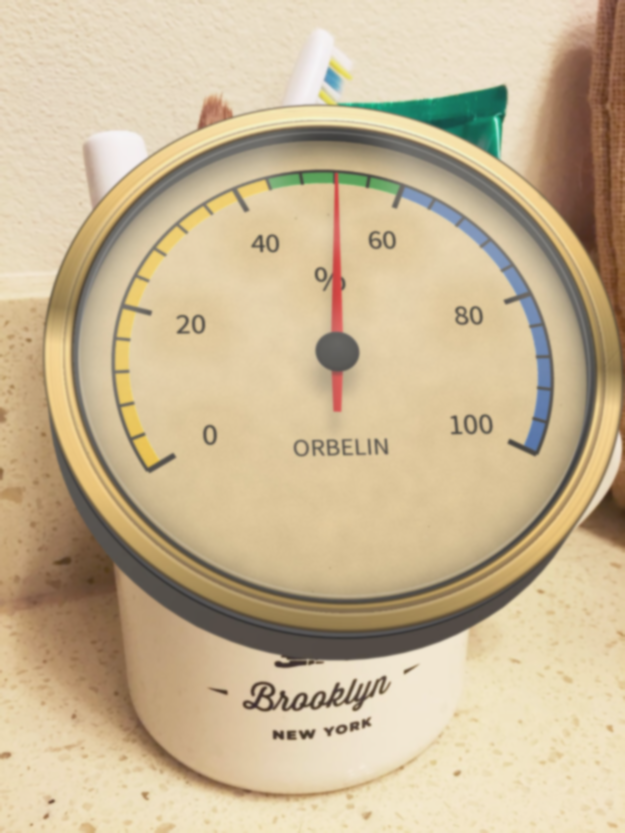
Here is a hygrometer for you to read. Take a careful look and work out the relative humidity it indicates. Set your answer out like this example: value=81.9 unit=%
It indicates value=52 unit=%
